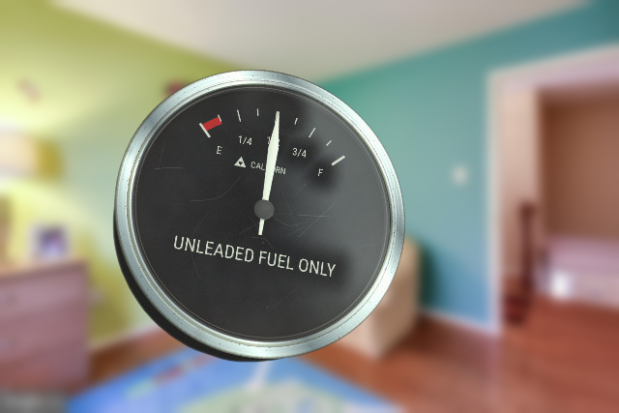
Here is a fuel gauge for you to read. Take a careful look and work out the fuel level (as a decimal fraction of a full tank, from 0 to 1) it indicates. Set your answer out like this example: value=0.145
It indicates value=0.5
